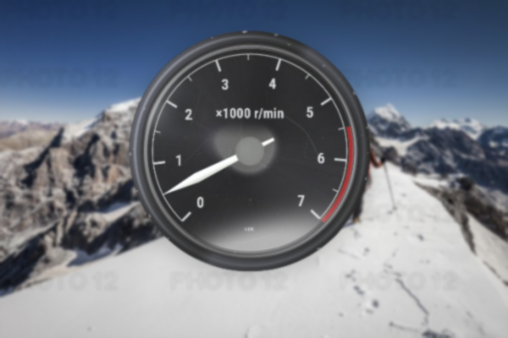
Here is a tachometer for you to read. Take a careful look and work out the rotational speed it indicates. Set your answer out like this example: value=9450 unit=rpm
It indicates value=500 unit=rpm
